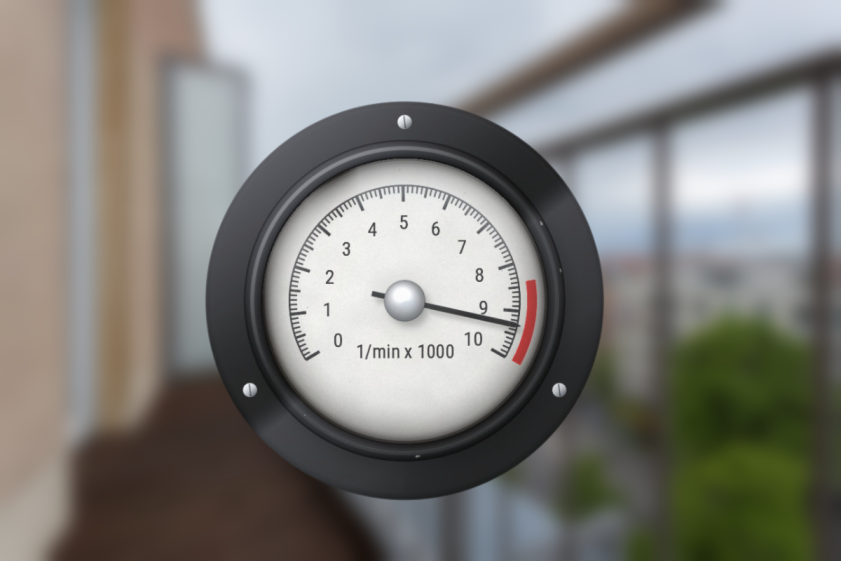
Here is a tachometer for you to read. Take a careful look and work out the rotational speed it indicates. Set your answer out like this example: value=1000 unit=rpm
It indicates value=9300 unit=rpm
